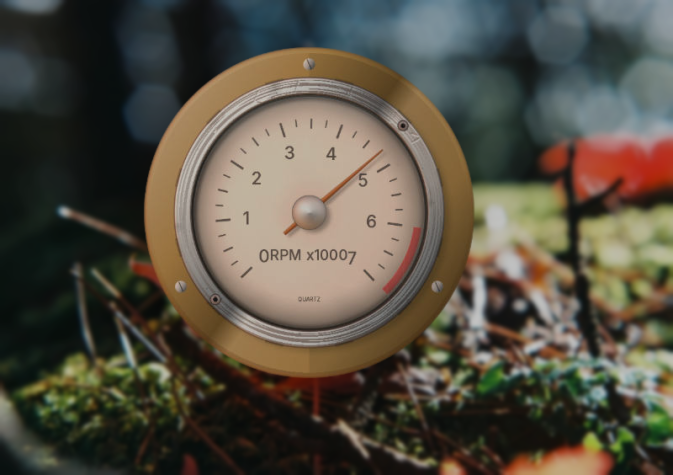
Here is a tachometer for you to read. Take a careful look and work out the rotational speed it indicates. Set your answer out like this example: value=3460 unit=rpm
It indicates value=4750 unit=rpm
